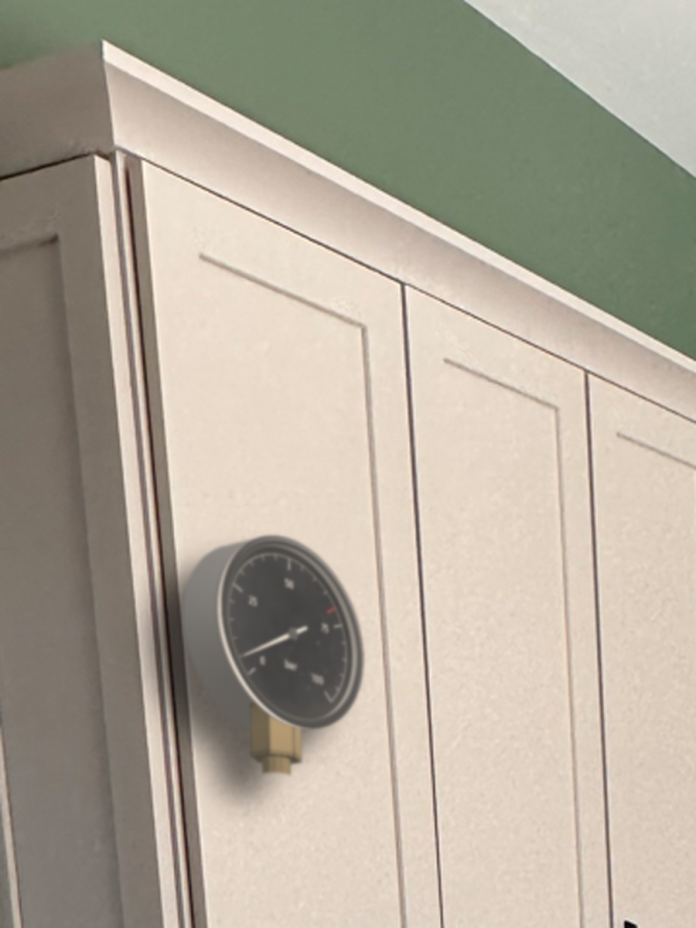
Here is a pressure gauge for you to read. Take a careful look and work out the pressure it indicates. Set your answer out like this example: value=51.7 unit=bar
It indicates value=5 unit=bar
